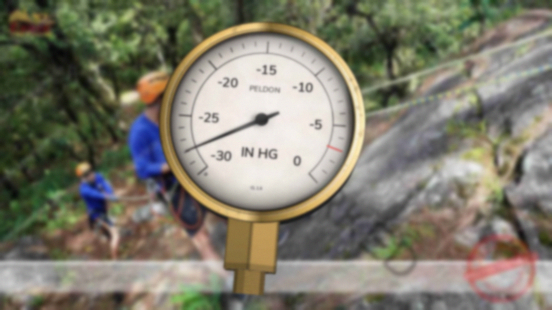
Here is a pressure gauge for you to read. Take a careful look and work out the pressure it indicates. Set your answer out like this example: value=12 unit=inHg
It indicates value=-28 unit=inHg
